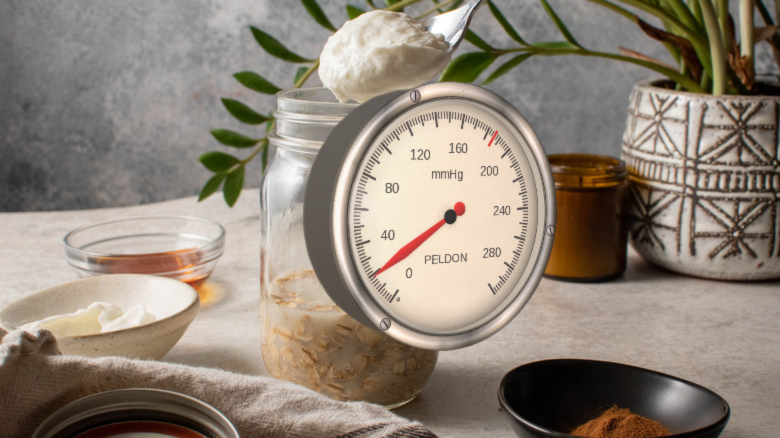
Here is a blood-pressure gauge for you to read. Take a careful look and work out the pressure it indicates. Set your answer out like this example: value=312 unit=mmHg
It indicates value=20 unit=mmHg
